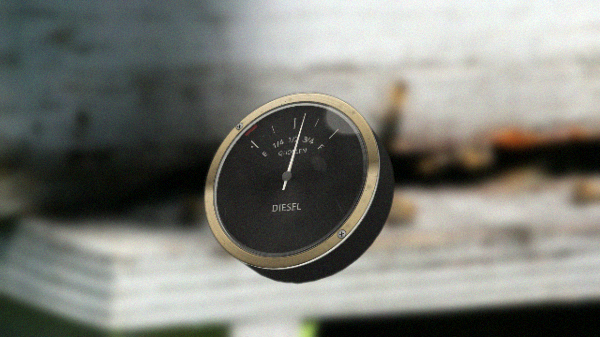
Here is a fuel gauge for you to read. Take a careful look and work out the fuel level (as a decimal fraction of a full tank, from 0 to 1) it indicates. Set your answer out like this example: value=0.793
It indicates value=0.625
